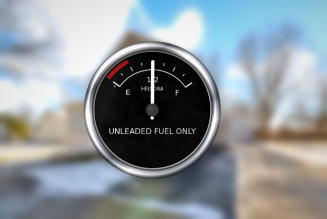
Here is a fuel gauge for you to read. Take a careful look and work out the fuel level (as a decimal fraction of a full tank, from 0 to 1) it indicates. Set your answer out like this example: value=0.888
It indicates value=0.5
